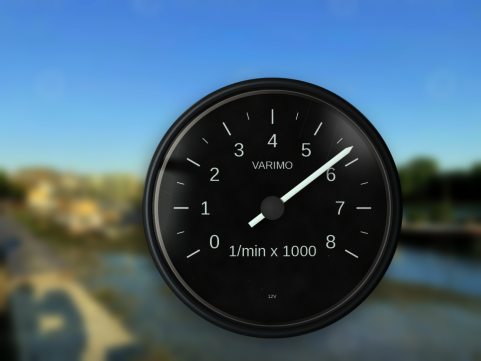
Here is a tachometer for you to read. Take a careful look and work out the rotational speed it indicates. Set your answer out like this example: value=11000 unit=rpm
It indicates value=5750 unit=rpm
